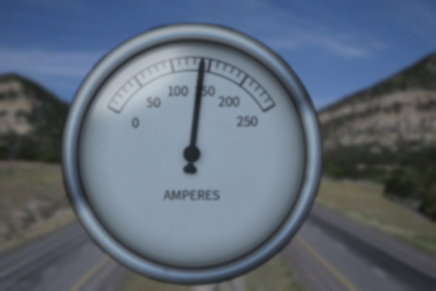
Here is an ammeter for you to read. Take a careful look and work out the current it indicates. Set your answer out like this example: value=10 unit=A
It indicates value=140 unit=A
